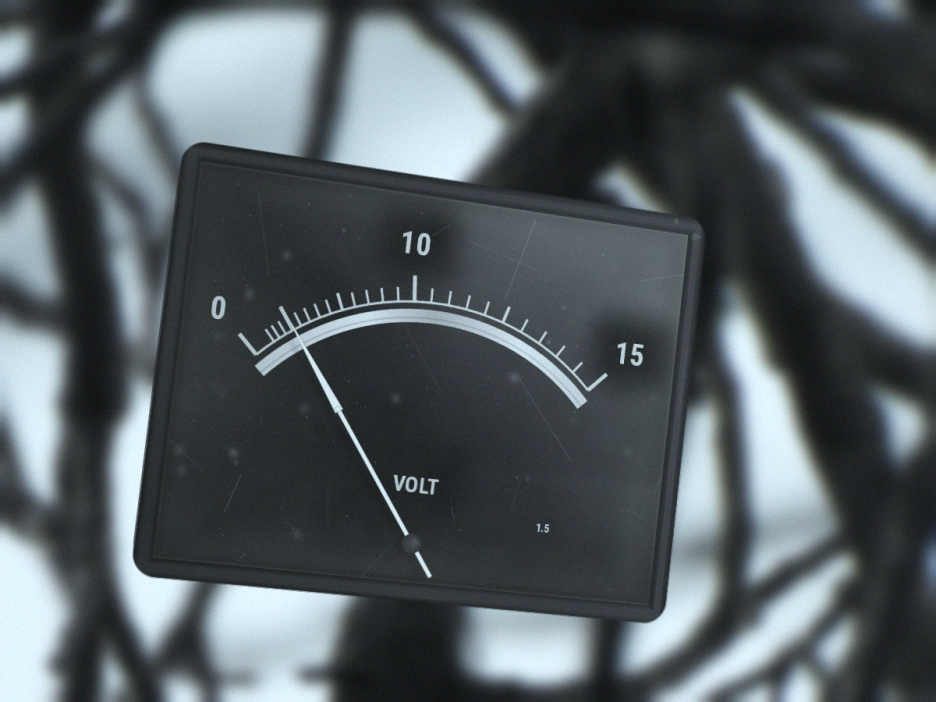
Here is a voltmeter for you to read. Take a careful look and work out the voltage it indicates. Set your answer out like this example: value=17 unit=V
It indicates value=5 unit=V
